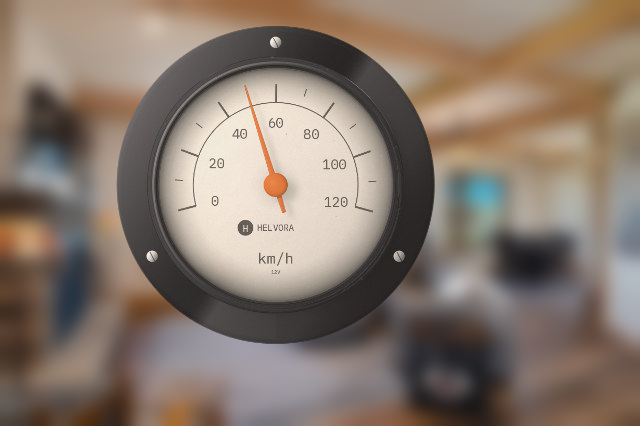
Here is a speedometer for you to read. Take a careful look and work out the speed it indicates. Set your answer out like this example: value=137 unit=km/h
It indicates value=50 unit=km/h
